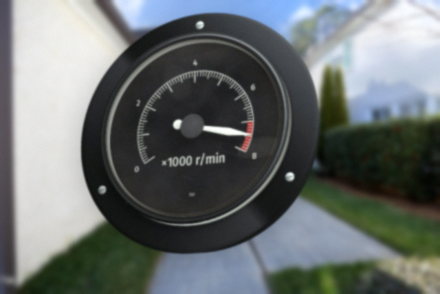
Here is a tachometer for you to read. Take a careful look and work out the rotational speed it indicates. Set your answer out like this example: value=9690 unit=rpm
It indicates value=7500 unit=rpm
